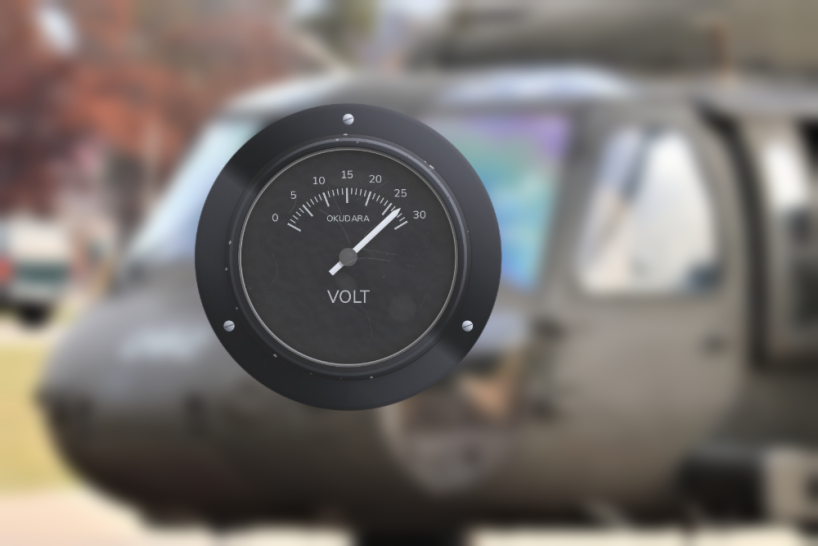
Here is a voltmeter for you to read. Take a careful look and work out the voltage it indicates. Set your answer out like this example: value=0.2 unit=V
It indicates value=27 unit=V
